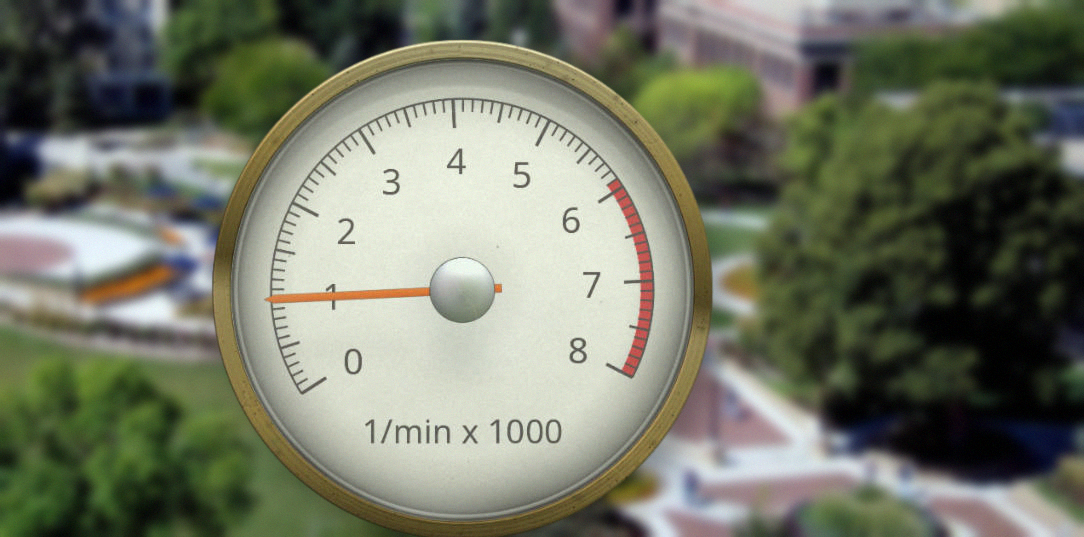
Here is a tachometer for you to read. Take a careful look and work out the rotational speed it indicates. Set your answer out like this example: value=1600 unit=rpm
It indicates value=1000 unit=rpm
